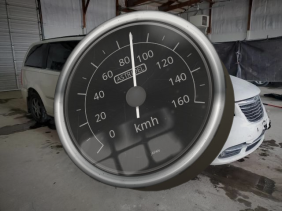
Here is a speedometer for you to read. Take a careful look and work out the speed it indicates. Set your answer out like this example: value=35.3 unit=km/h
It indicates value=90 unit=km/h
